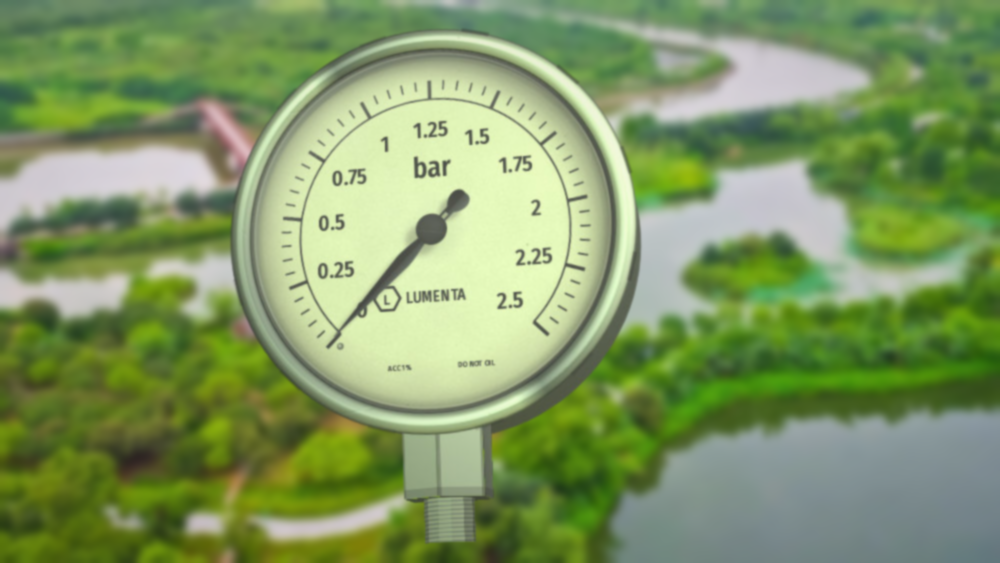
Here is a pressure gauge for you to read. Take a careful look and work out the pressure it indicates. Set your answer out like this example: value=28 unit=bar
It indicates value=0 unit=bar
